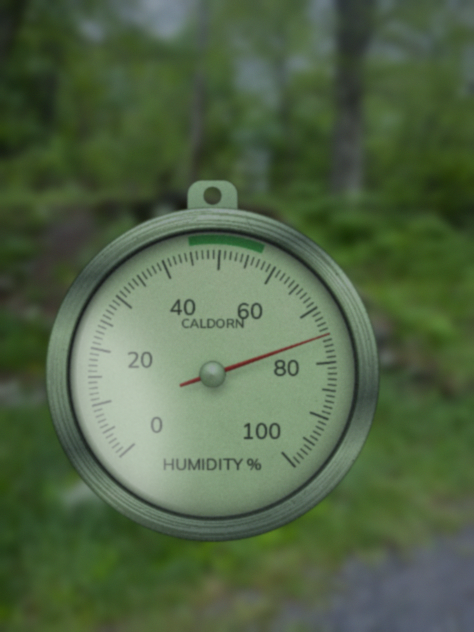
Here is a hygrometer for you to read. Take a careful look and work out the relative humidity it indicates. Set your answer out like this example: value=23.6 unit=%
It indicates value=75 unit=%
